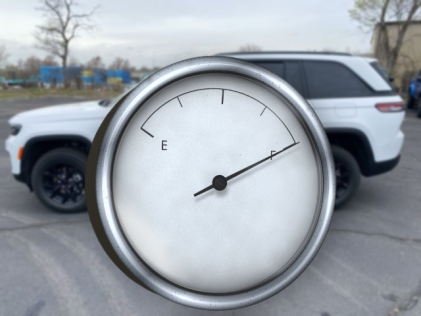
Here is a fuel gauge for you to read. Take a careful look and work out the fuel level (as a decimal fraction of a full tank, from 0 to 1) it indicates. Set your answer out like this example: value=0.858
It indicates value=1
